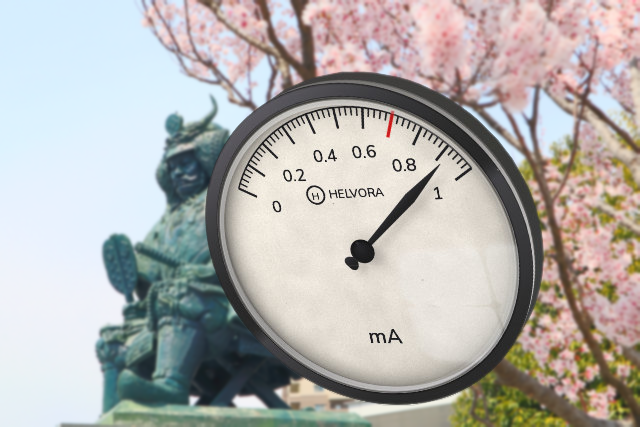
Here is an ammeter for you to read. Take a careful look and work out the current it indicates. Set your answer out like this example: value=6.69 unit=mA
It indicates value=0.92 unit=mA
